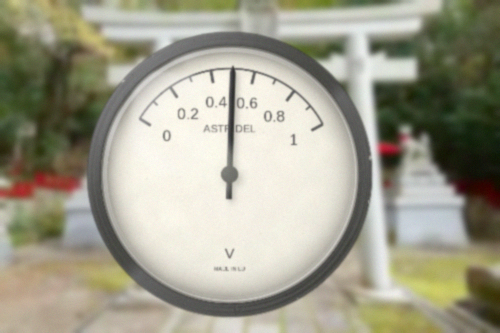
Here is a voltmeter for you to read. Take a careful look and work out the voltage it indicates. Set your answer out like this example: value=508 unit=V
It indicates value=0.5 unit=V
